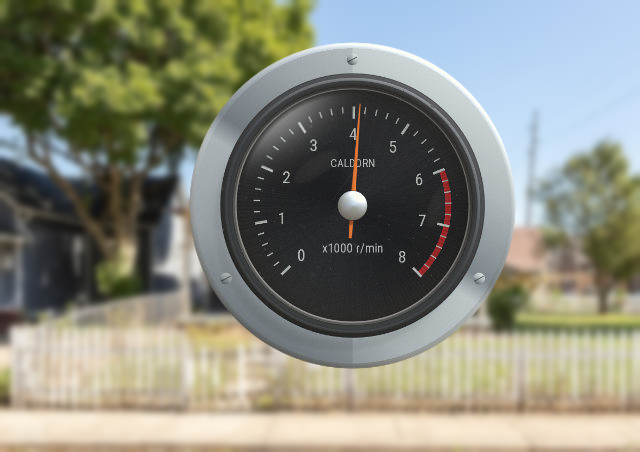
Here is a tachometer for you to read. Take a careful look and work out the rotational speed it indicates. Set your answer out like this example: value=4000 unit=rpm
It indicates value=4100 unit=rpm
